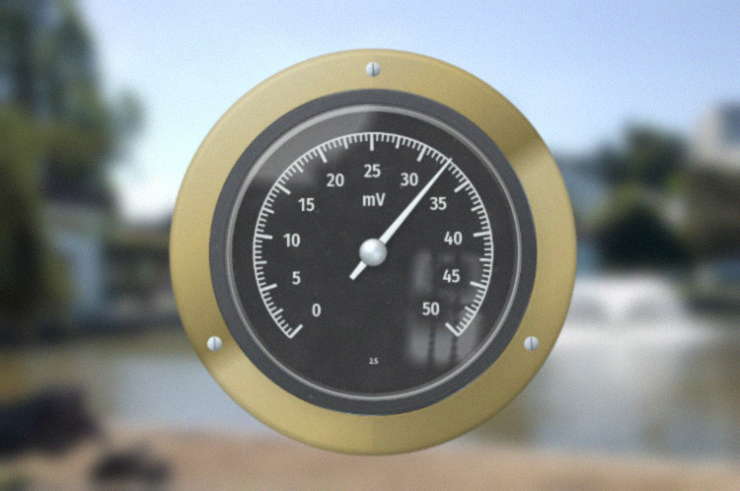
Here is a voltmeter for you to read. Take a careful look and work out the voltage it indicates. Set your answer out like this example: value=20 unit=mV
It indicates value=32.5 unit=mV
